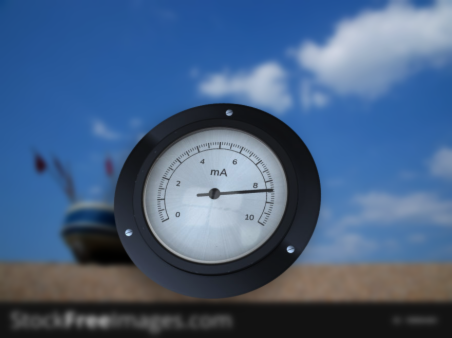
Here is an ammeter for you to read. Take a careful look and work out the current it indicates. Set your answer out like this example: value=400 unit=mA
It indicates value=8.5 unit=mA
